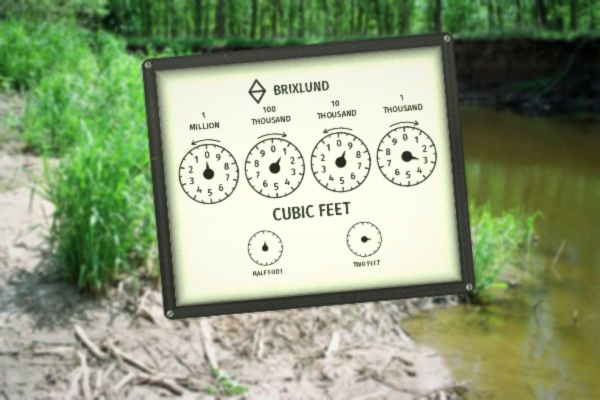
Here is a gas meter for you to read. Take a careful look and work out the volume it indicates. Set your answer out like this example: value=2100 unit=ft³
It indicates value=9300 unit=ft³
